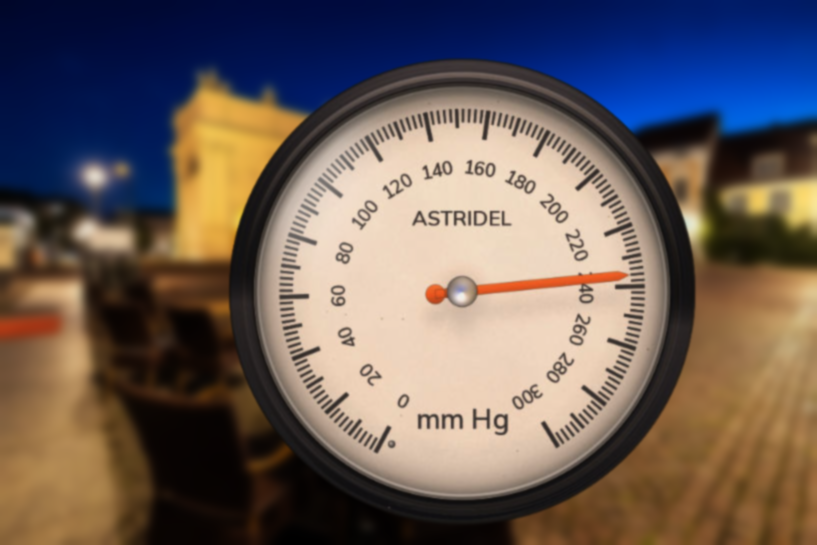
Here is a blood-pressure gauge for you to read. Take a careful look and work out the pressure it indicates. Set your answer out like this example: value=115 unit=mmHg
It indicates value=236 unit=mmHg
